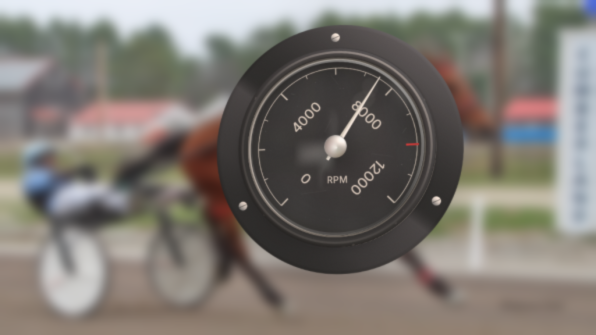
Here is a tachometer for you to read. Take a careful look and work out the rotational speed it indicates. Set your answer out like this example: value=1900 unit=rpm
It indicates value=7500 unit=rpm
